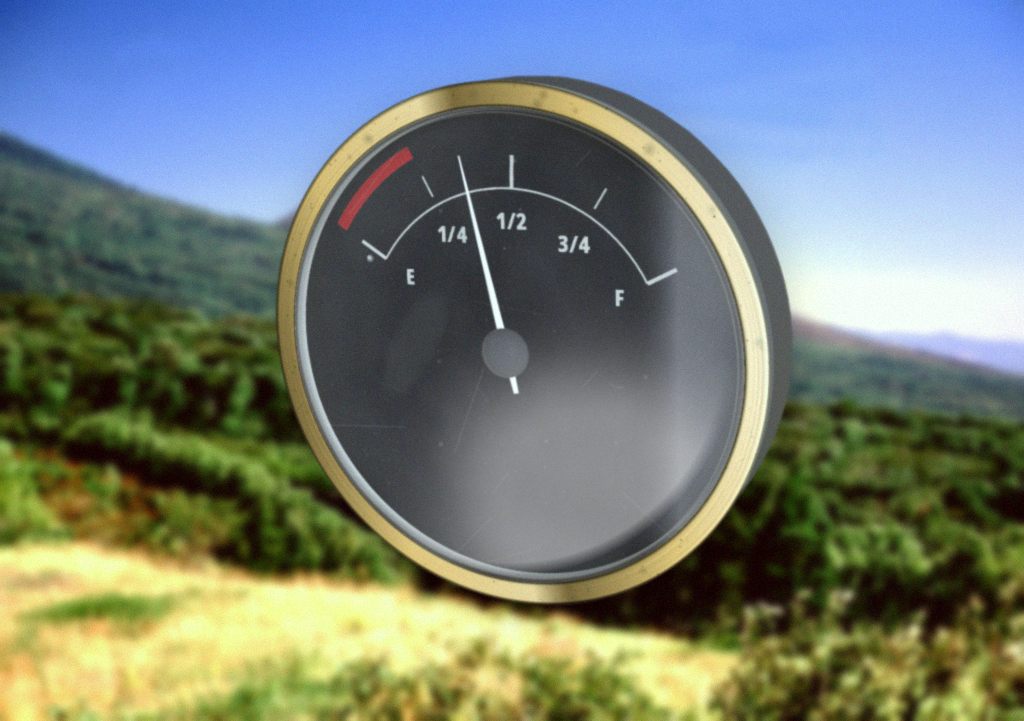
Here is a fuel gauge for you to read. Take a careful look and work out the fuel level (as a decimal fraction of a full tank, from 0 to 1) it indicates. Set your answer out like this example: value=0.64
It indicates value=0.375
